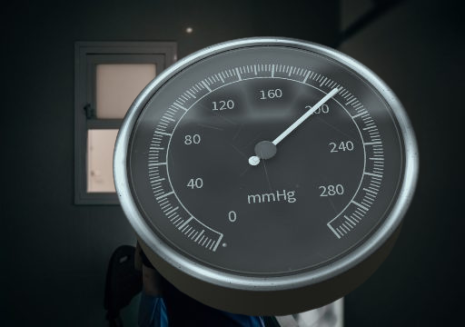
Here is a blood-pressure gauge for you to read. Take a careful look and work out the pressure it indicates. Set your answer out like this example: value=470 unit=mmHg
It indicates value=200 unit=mmHg
